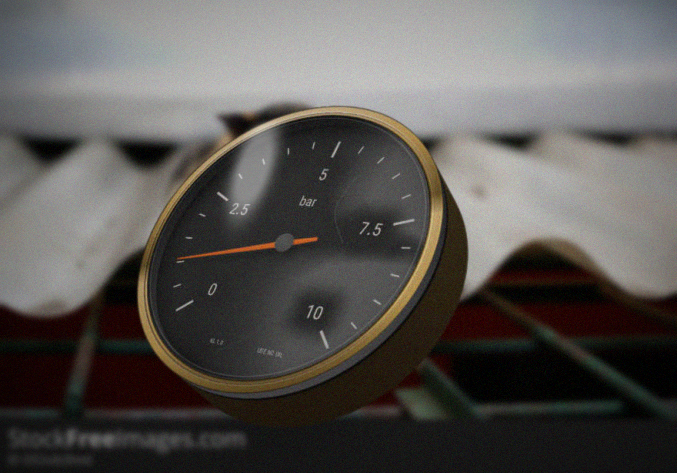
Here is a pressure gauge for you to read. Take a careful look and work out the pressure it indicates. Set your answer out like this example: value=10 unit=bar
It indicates value=1 unit=bar
